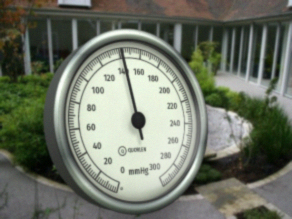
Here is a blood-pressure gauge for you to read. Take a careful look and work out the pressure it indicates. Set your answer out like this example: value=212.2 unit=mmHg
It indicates value=140 unit=mmHg
